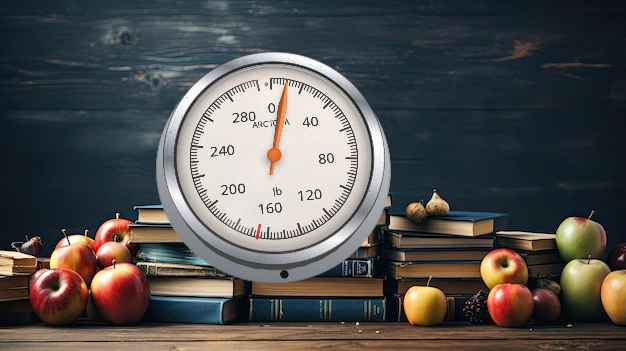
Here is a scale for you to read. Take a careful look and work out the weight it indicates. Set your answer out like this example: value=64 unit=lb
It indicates value=10 unit=lb
